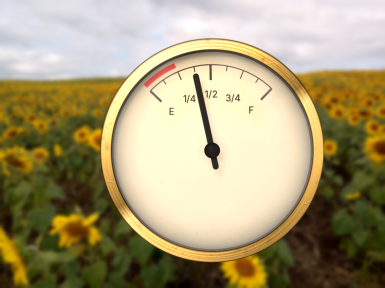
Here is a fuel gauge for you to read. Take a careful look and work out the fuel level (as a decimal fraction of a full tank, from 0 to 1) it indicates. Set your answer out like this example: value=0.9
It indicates value=0.375
